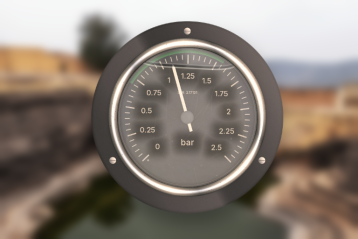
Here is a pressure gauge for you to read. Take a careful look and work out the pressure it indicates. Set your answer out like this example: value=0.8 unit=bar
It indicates value=1.1 unit=bar
